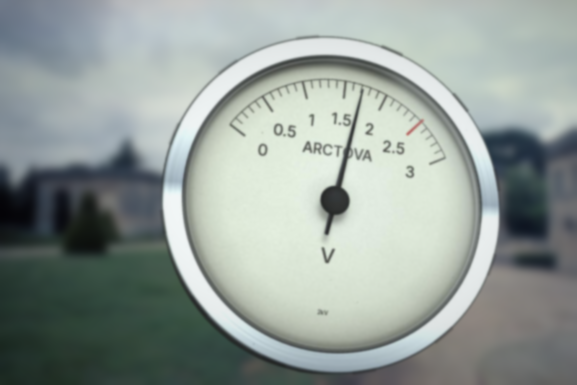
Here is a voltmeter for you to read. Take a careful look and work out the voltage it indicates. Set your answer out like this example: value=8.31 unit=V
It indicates value=1.7 unit=V
